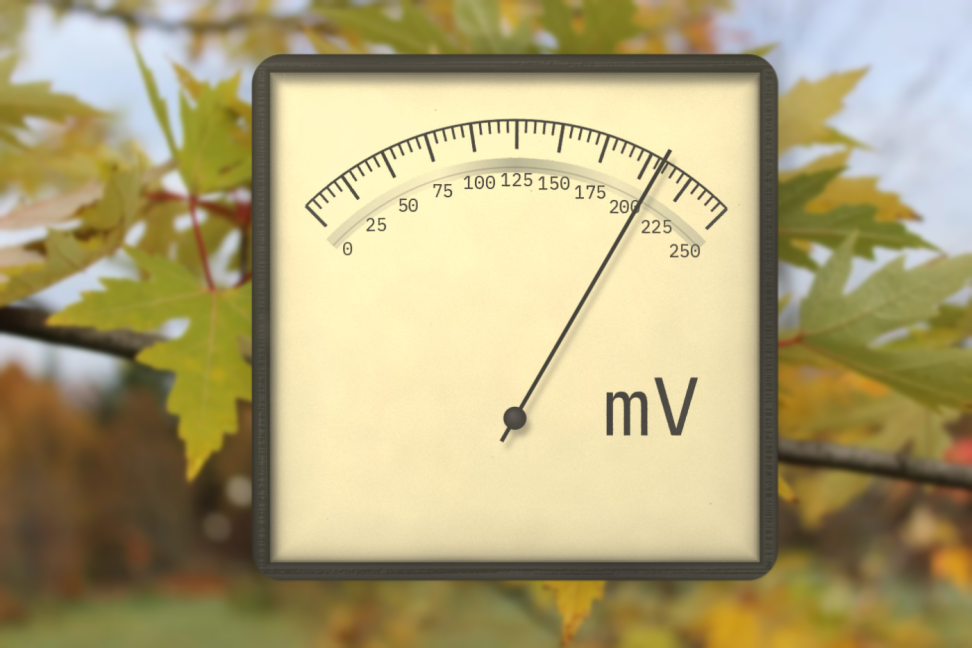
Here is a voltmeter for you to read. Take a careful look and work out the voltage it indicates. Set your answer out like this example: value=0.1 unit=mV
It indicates value=207.5 unit=mV
